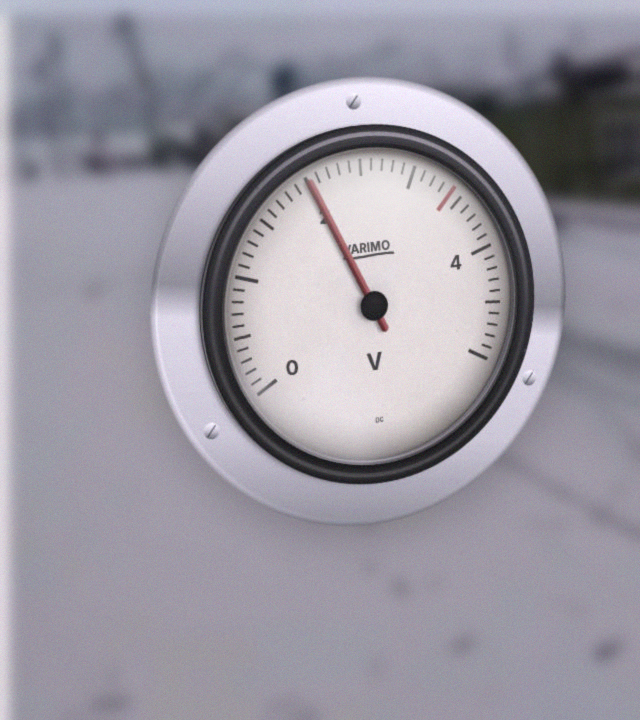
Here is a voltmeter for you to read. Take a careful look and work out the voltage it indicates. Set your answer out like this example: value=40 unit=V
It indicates value=2 unit=V
